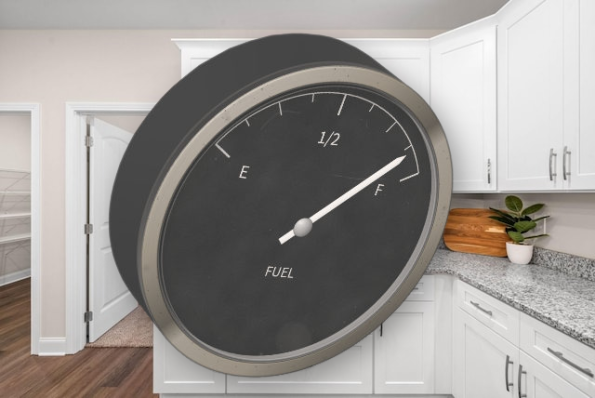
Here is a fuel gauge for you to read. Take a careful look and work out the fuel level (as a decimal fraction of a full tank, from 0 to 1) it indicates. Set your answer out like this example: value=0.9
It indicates value=0.875
